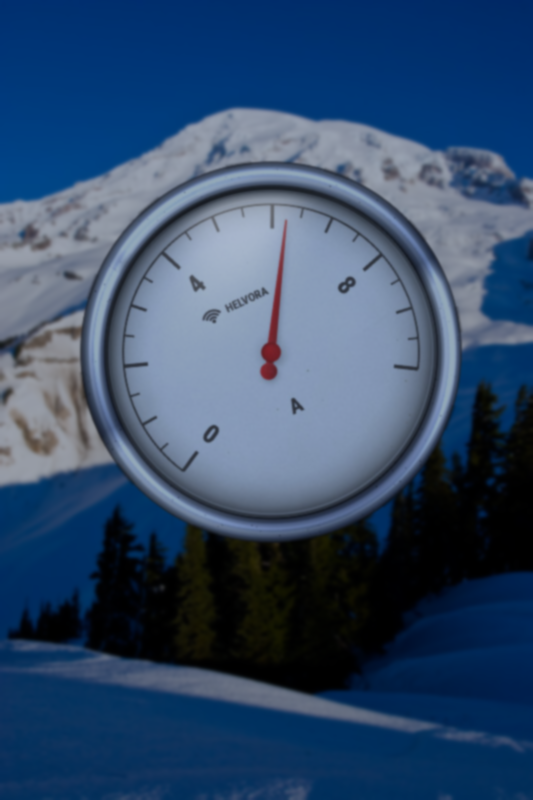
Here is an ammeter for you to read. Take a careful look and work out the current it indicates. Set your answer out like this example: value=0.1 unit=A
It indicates value=6.25 unit=A
